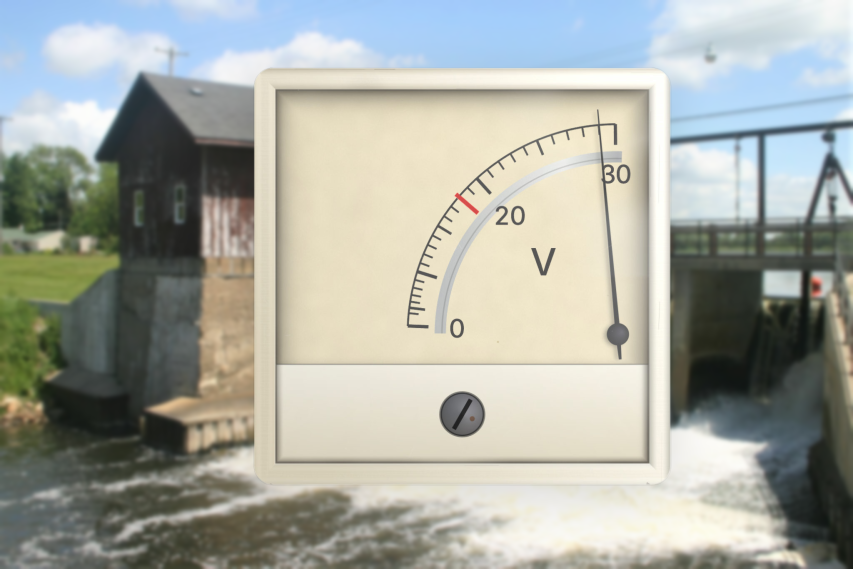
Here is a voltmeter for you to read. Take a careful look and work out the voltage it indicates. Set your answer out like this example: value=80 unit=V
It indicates value=29 unit=V
